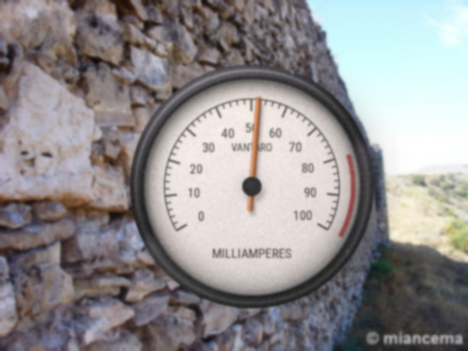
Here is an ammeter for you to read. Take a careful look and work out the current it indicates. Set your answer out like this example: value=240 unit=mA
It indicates value=52 unit=mA
